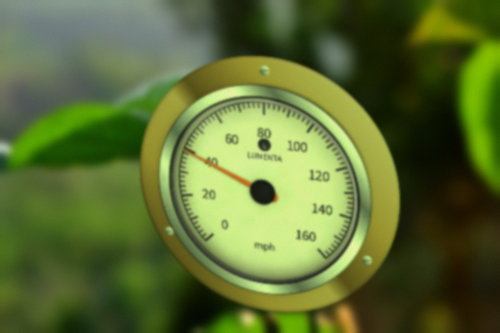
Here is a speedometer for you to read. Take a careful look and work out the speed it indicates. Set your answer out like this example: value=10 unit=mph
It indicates value=40 unit=mph
